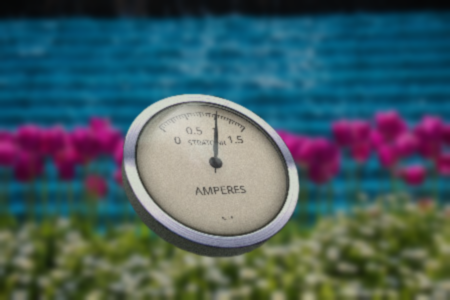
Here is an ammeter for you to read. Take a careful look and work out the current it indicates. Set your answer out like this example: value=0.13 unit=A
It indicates value=1 unit=A
